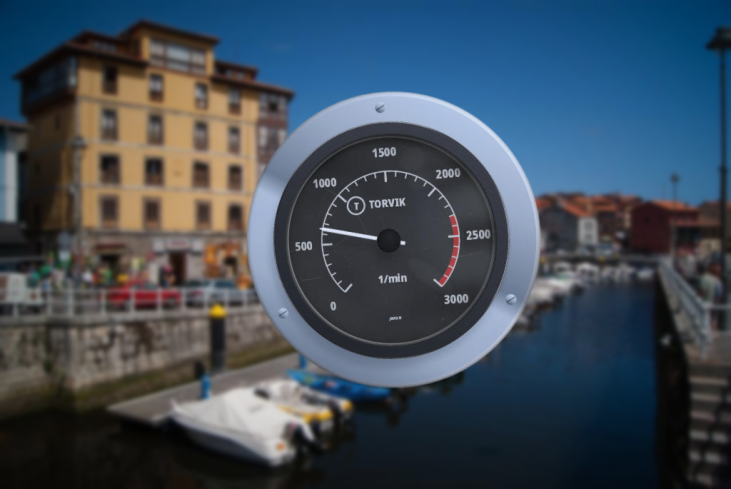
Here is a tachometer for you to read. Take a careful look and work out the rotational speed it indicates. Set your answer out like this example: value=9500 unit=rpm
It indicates value=650 unit=rpm
